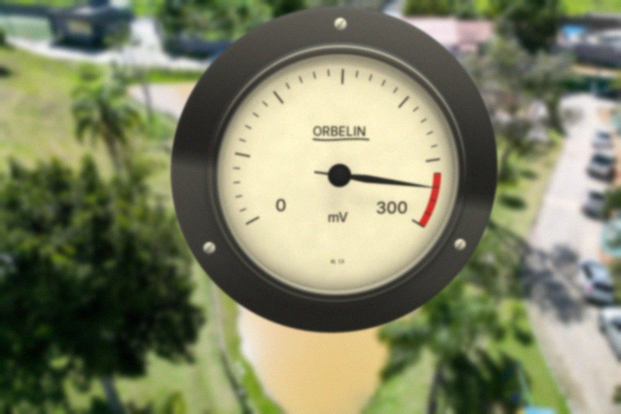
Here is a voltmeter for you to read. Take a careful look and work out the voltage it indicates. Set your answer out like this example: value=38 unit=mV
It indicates value=270 unit=mV
